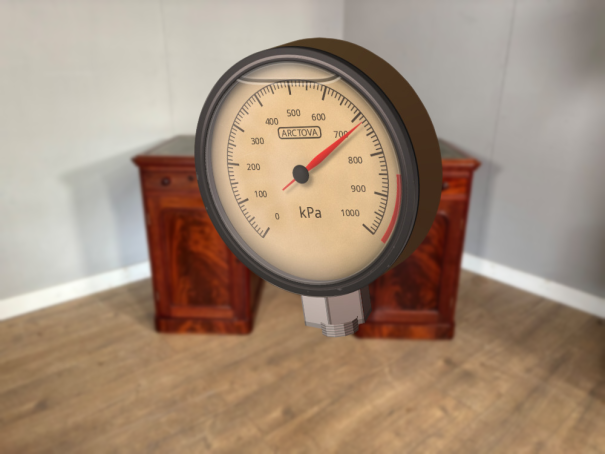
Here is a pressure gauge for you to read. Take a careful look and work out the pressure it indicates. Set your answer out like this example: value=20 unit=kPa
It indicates value=720 unit=kPa
